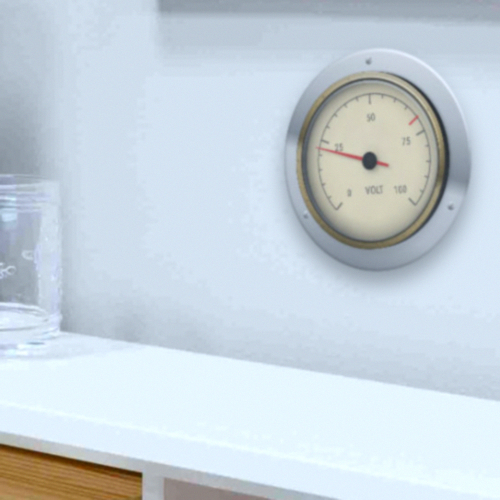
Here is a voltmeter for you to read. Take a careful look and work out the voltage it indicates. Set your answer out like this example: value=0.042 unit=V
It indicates value=22.5 unit=V
